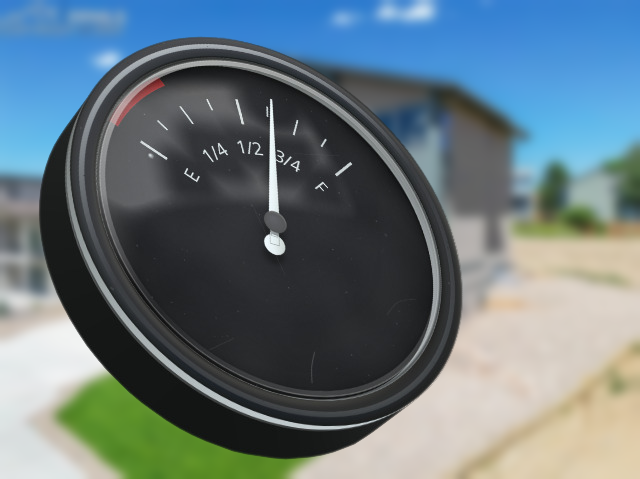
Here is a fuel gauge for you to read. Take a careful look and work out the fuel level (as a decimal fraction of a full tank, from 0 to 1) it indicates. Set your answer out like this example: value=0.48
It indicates value=0.625
